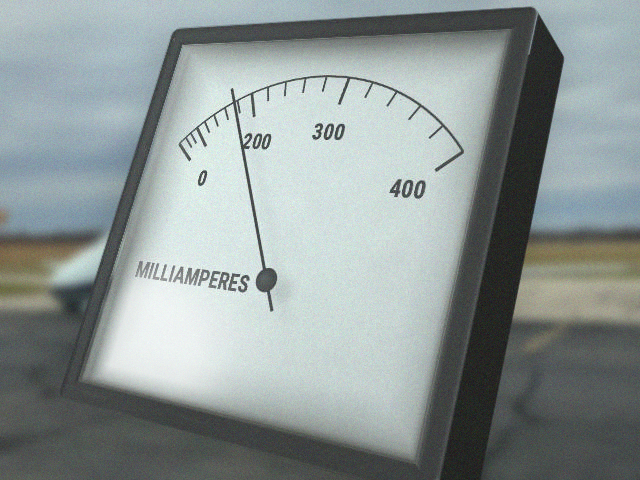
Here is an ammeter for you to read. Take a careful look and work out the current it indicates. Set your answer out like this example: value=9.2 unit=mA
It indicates value=180 unit=mA
